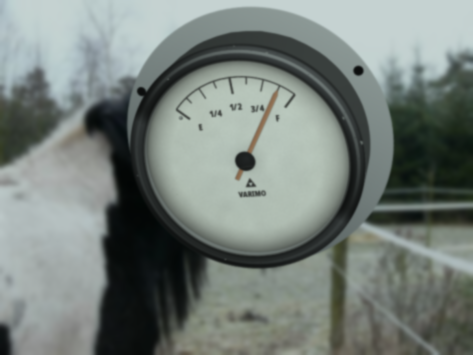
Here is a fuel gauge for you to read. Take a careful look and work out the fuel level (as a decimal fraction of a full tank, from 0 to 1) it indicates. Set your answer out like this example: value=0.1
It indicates value=0.875
